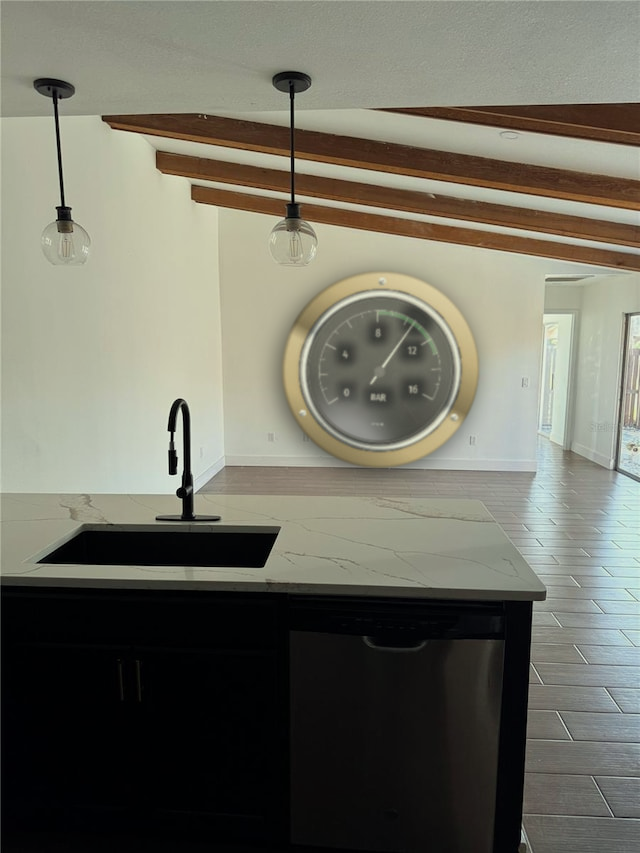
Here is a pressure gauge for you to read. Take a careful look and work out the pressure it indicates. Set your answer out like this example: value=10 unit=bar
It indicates value=10.5 unit=bar
